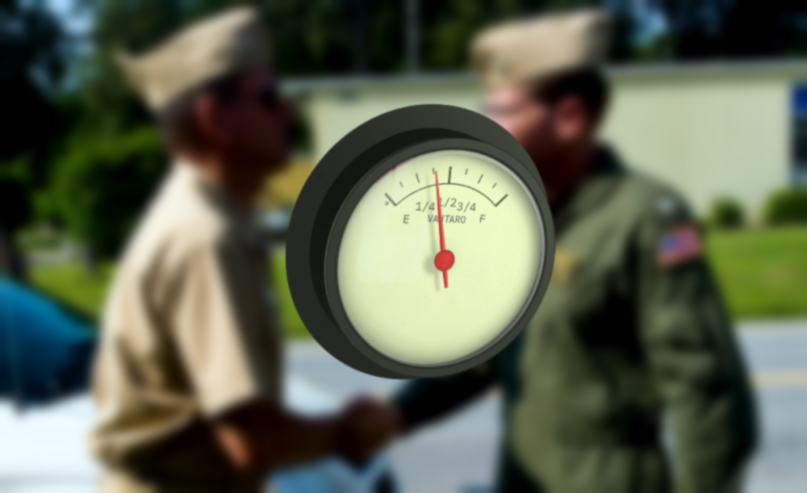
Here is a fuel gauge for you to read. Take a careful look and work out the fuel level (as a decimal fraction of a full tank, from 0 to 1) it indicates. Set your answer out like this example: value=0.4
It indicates value=0.375
